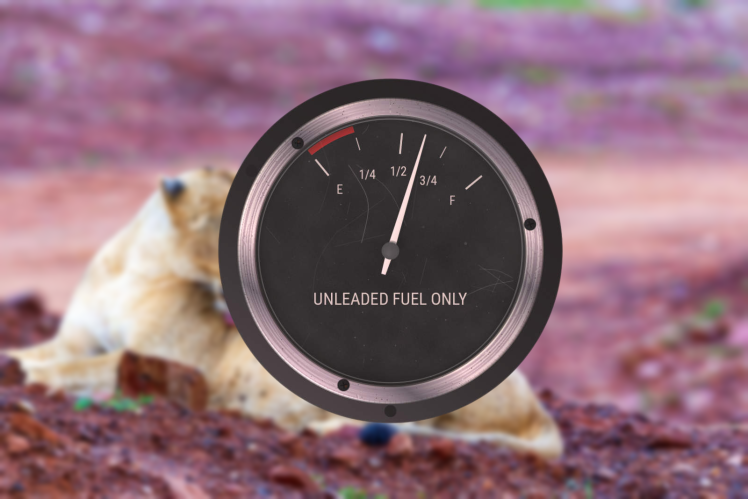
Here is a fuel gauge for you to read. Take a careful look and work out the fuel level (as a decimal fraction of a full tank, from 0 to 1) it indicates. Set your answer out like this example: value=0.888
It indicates value=0.625
